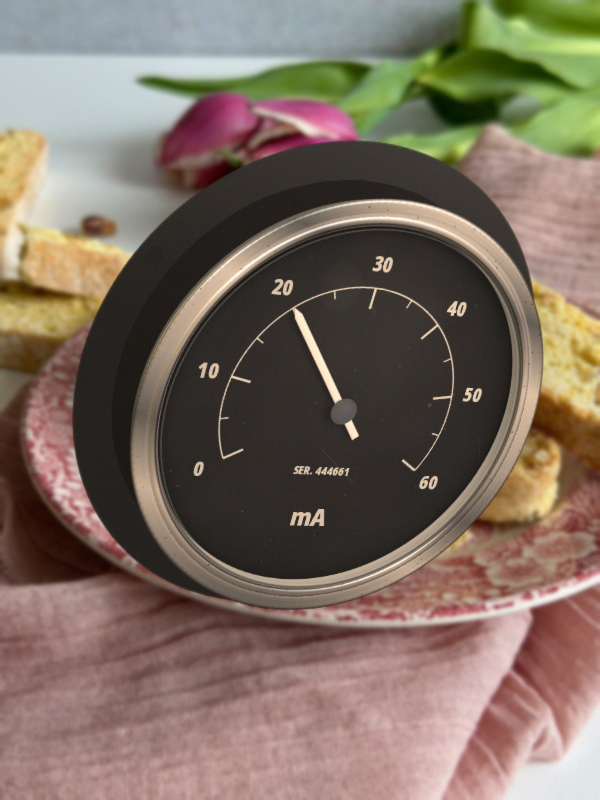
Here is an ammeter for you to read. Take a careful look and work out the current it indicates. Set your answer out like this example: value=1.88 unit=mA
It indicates value=20 unit=mA
